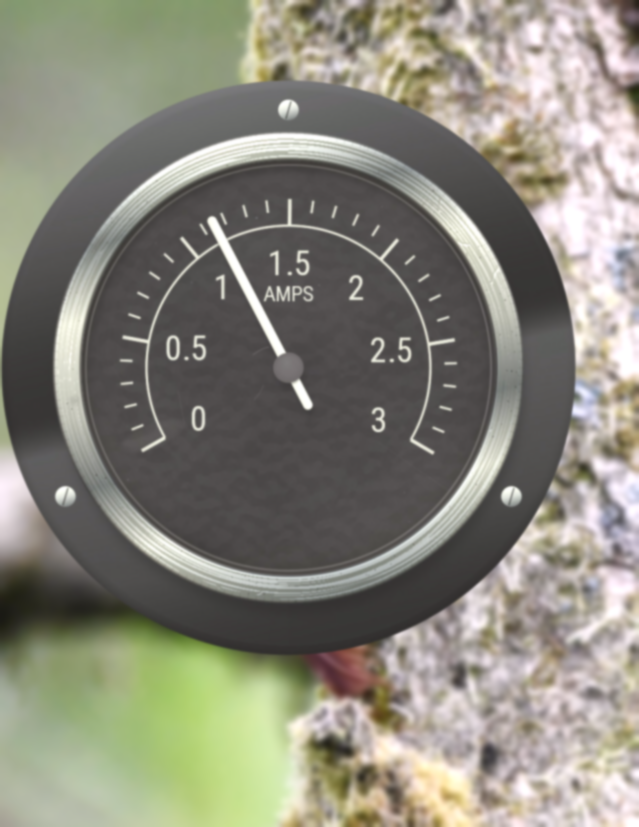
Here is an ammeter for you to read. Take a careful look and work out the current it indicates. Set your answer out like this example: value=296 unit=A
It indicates value=1.15 unit=A
